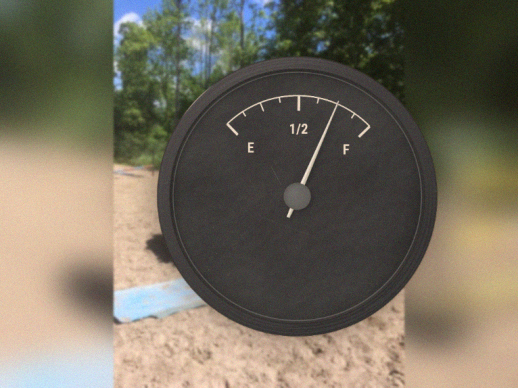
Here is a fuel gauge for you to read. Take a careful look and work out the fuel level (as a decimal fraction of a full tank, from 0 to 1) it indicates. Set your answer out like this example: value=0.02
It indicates value=0.75
